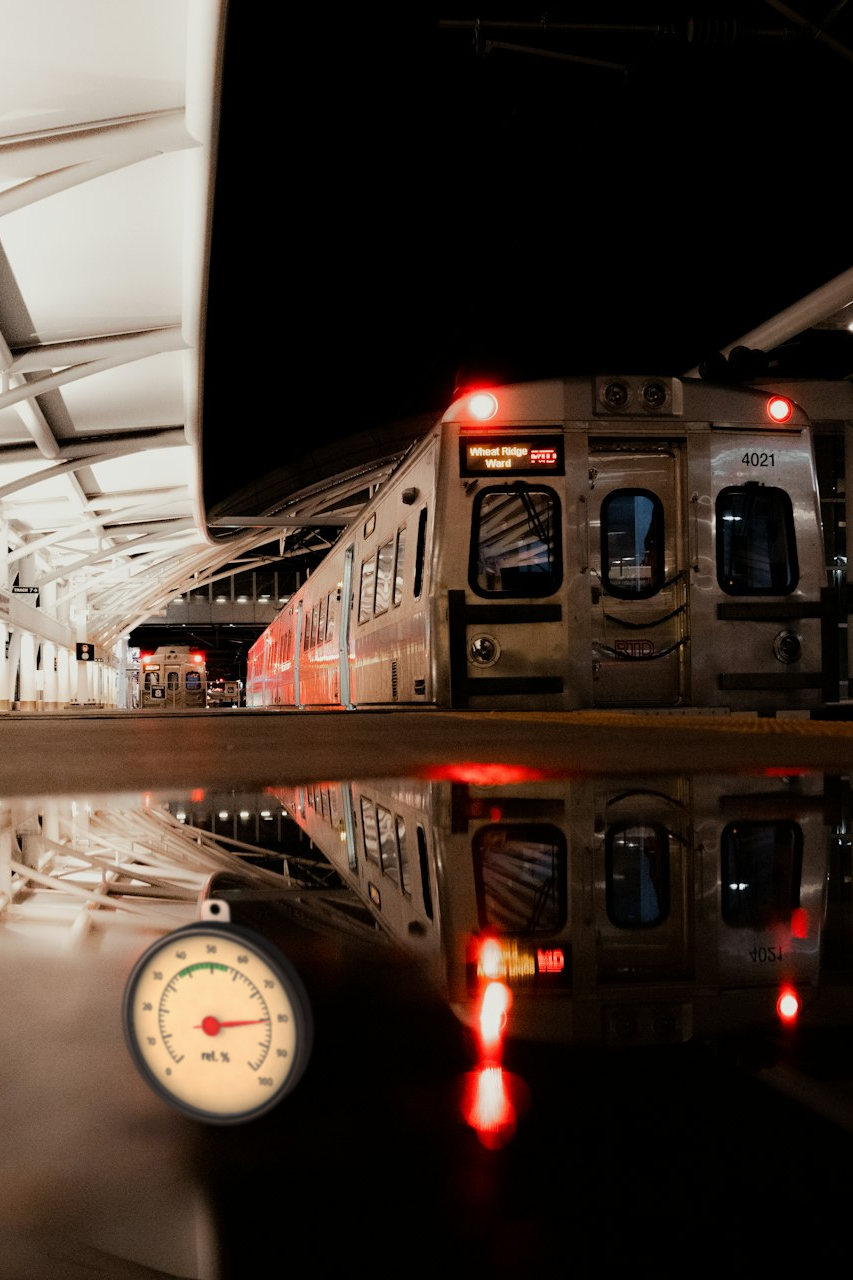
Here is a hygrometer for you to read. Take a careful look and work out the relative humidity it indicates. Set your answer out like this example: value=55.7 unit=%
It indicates value=80 unit=%
